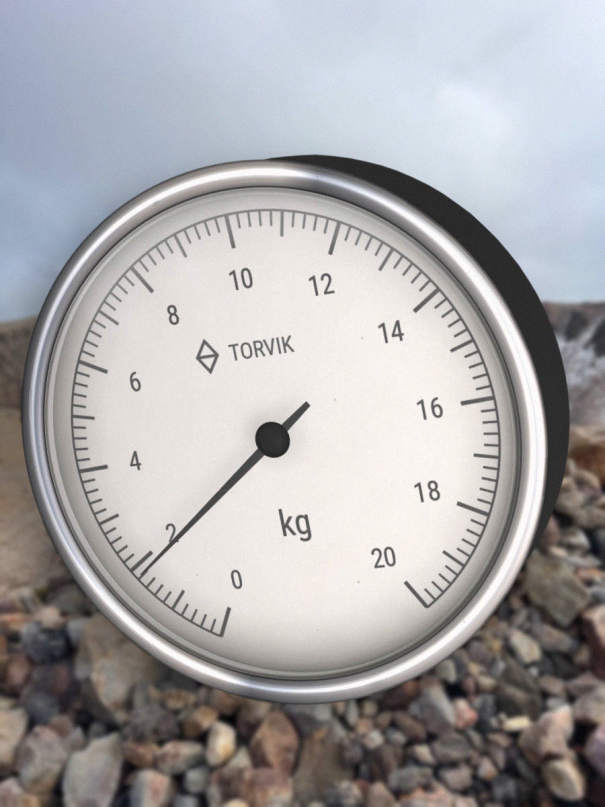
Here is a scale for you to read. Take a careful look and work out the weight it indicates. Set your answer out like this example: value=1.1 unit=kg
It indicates value=1.8 unit=kg
